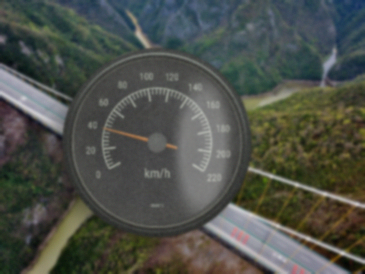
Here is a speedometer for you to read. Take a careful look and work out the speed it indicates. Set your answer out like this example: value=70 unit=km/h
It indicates value=40 unit=km/h
